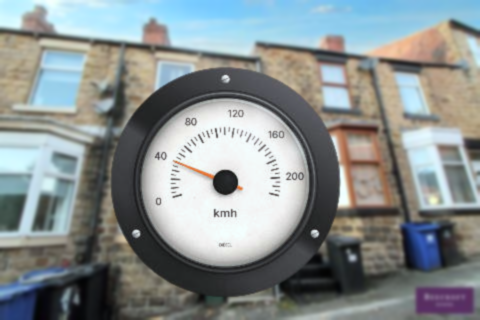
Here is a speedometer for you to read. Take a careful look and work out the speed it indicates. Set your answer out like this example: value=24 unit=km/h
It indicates value=40 unit=km/h
